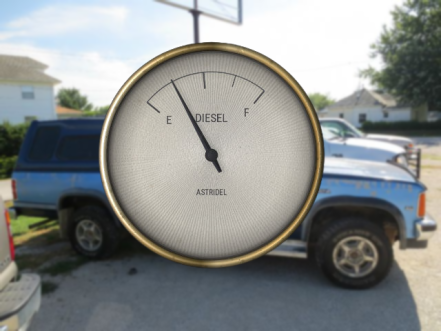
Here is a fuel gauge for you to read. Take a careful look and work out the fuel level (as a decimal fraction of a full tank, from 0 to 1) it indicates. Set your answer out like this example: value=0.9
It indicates value=0.25
